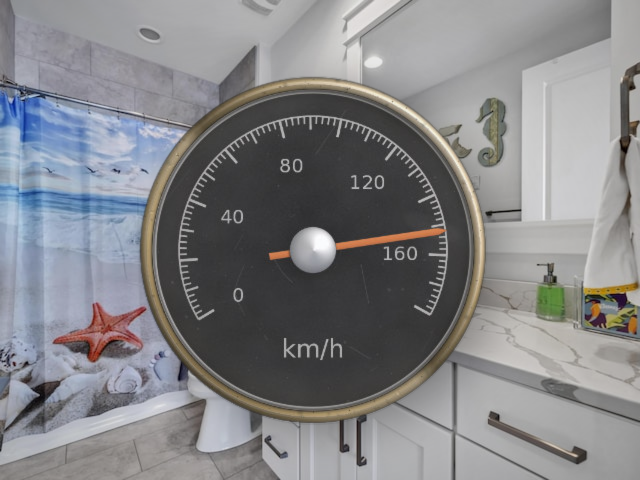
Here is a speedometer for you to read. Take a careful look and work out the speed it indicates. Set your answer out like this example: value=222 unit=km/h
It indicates value=152 unit=km/h
